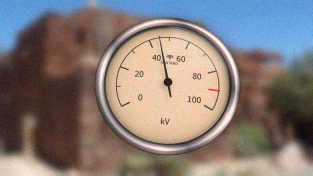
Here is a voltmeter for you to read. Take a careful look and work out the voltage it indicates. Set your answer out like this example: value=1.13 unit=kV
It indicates value=45 unit=kV
